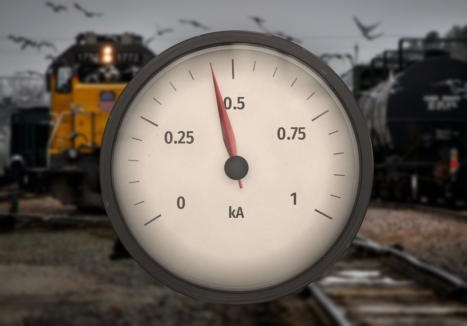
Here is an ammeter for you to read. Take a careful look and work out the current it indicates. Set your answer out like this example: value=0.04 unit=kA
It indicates value=0.45 unit=kA
